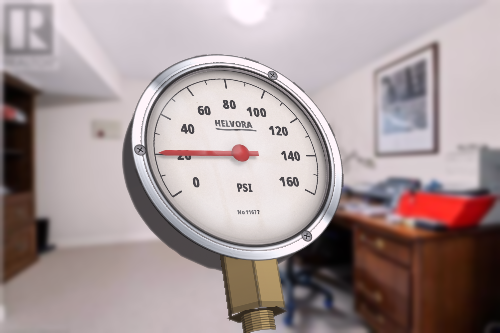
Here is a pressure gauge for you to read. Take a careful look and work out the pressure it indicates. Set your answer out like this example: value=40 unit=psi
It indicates value=20 unit=psi
